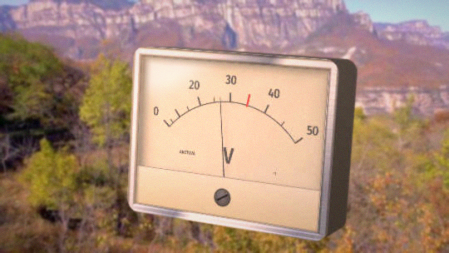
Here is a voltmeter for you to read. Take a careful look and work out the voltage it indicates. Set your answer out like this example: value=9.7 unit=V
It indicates value=27.5 unit=V
